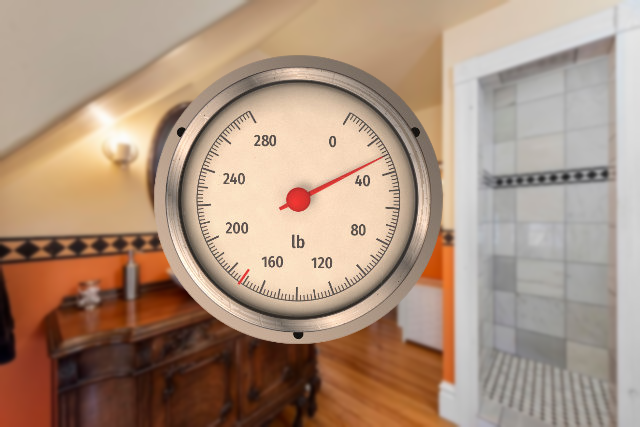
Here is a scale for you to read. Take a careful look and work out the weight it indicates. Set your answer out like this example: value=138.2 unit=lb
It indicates value=30 unit=lb
